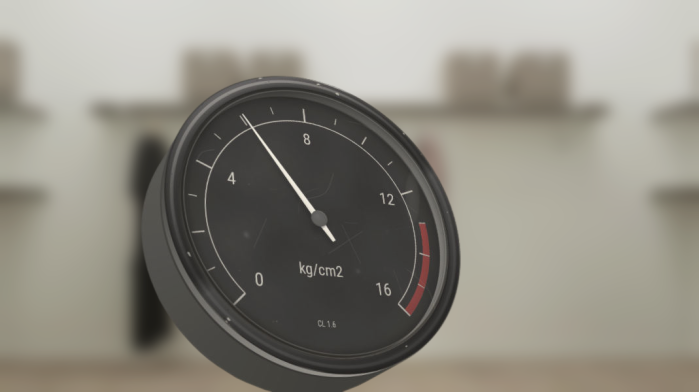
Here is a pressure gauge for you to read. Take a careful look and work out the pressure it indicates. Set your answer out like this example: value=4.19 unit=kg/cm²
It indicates value=6 unit=kg/cm²
